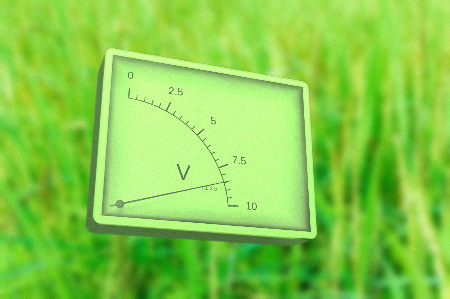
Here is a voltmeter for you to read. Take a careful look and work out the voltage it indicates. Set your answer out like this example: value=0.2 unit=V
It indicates value=8.5 unit=V
